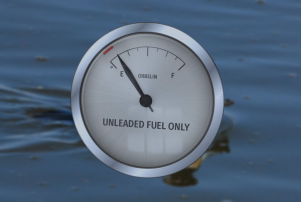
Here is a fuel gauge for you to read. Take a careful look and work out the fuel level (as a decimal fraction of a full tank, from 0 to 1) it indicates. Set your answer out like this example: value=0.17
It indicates value=0.125
